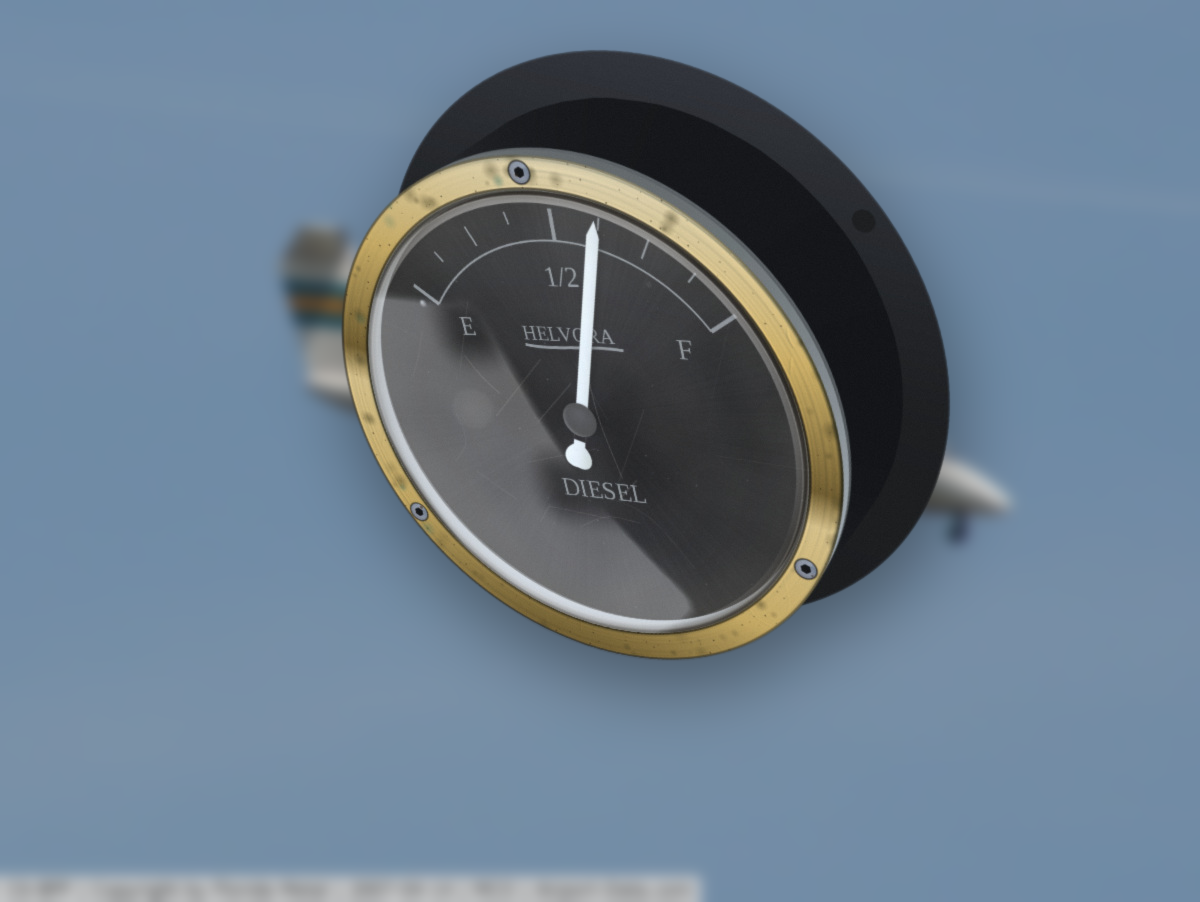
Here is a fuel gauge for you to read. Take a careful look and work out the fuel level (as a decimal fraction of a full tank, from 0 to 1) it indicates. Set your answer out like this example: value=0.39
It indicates value=0.625
